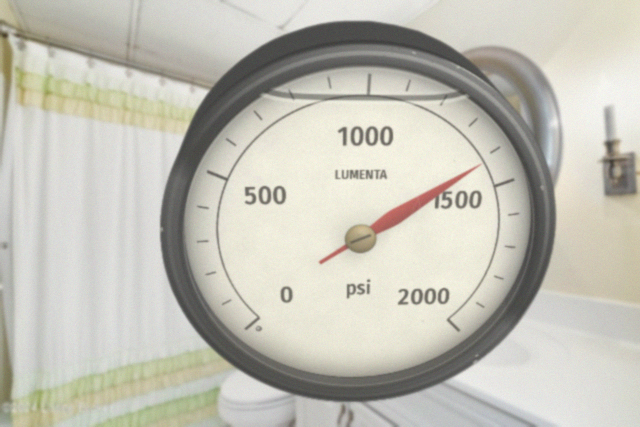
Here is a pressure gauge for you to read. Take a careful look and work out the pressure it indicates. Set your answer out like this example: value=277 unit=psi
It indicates value=1400 unit=psi
